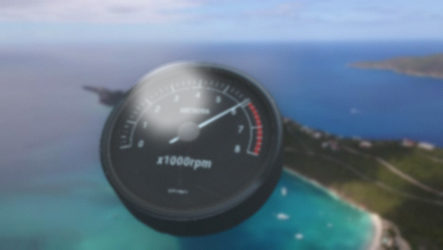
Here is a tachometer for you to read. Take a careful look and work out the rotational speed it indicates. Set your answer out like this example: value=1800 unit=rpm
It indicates value=6000 unit=rpm
